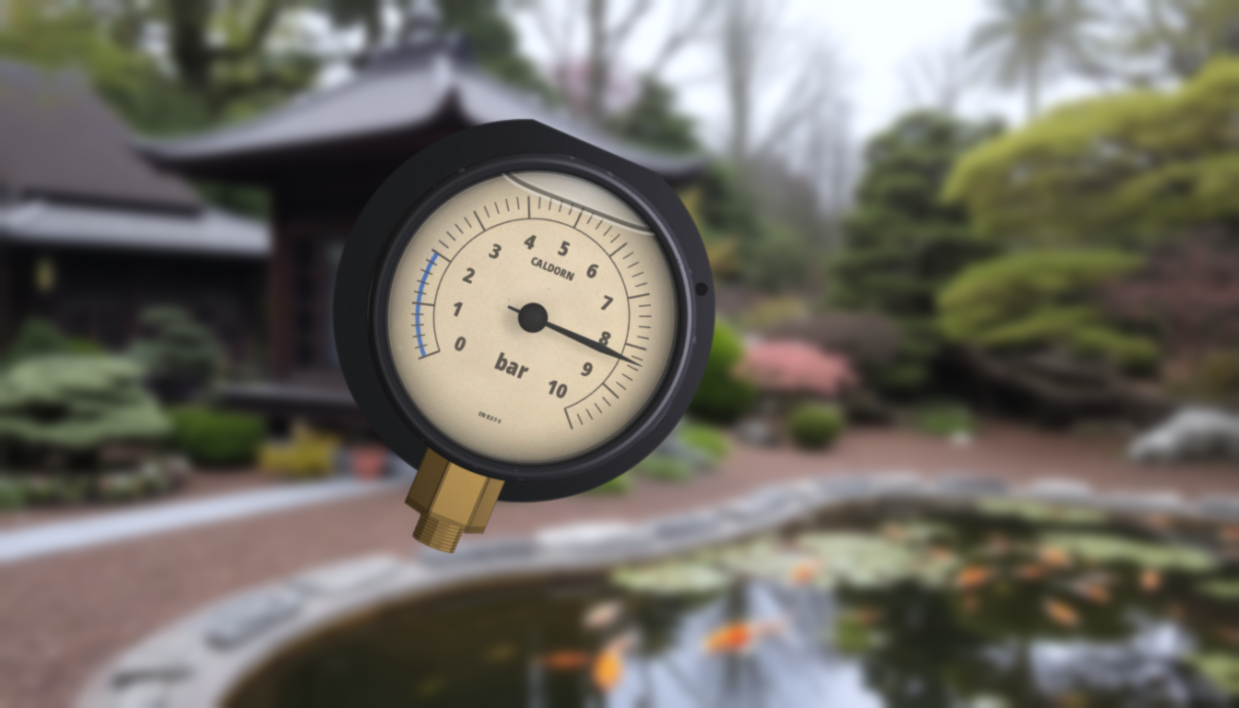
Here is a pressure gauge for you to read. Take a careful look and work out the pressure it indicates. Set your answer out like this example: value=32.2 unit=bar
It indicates value=8.3 unit=bar
